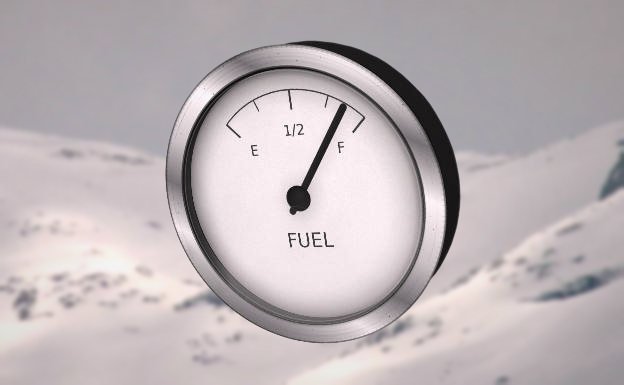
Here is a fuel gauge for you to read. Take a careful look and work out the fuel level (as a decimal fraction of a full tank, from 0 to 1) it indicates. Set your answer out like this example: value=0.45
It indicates value=0.875
